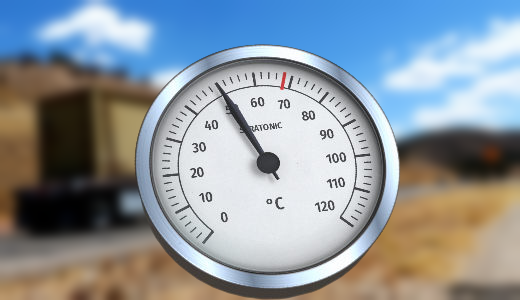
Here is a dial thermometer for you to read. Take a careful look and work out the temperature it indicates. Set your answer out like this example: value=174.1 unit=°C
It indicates value=50 unit=°C
